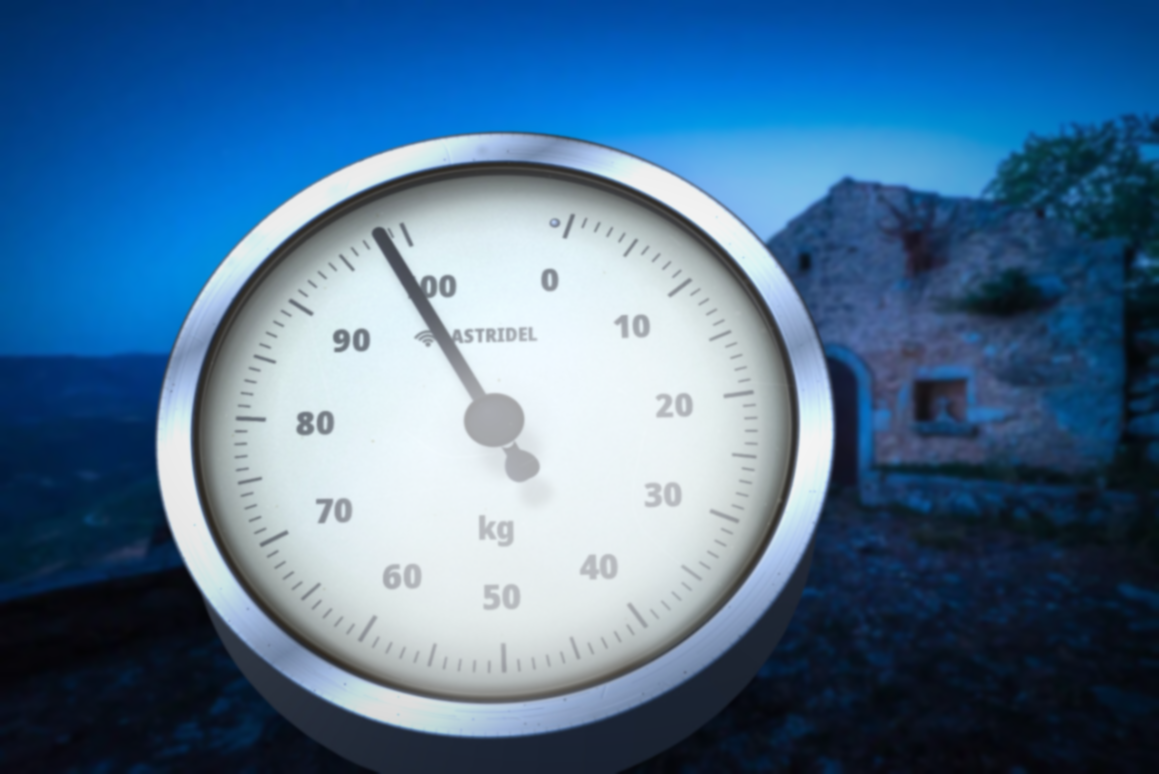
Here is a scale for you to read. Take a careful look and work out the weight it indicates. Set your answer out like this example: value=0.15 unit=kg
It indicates value=98 unit=kg
